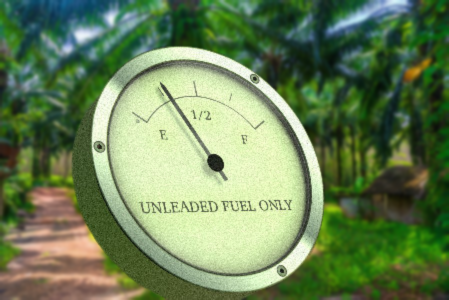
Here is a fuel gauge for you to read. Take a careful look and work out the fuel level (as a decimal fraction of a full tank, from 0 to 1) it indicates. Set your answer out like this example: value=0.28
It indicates value=0.25
